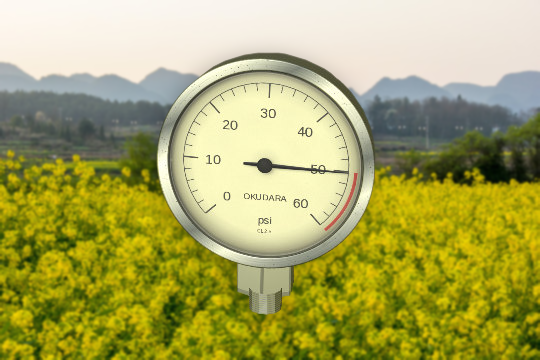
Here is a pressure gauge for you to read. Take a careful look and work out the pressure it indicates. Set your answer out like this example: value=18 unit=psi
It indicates value=50 unit=psi
